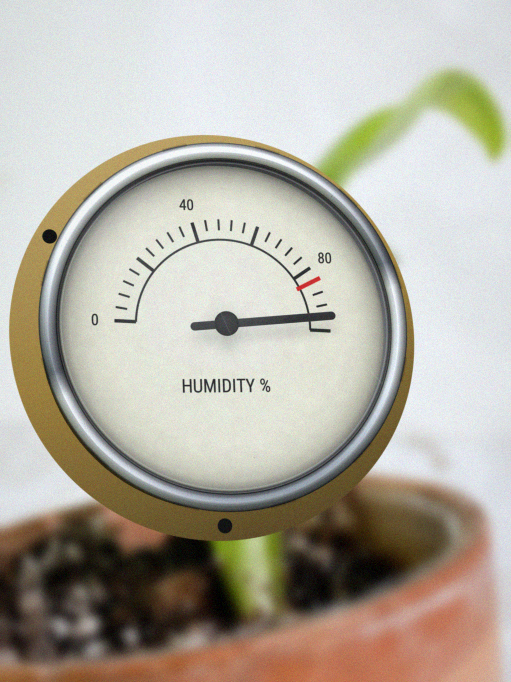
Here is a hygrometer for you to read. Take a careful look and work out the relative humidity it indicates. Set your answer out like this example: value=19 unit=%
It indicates value=96 unit=%
